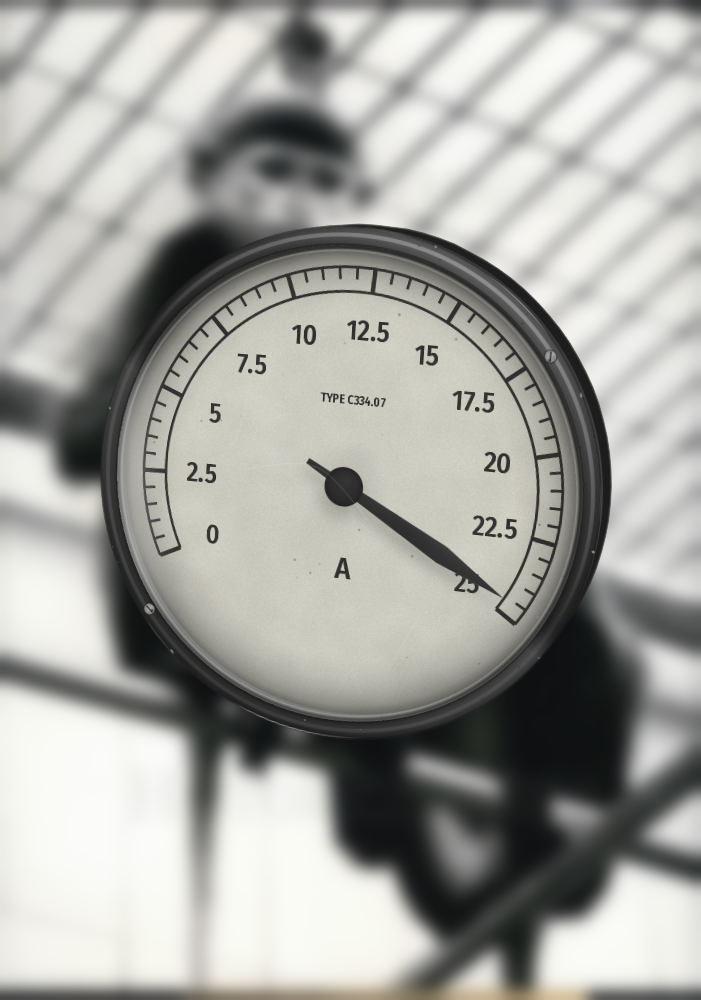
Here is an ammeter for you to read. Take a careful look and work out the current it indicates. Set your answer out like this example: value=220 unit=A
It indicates value=24.5 unit=A
